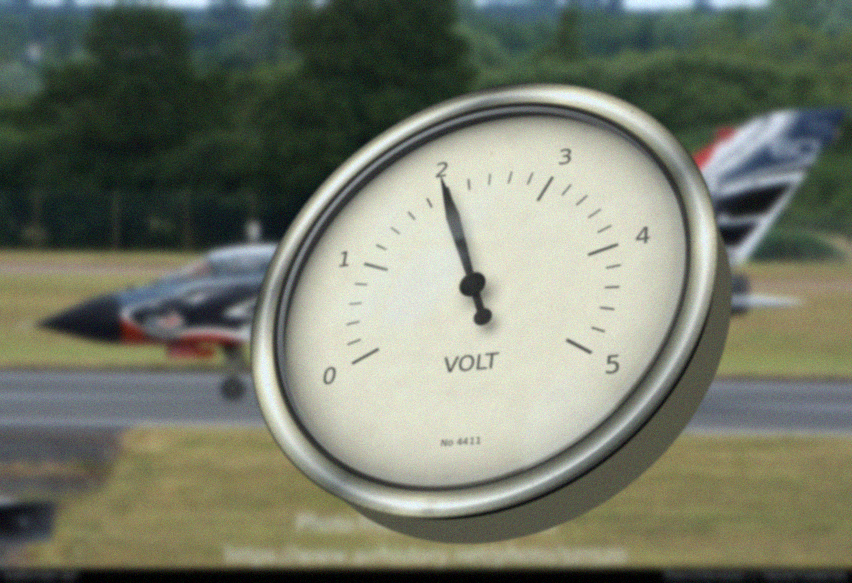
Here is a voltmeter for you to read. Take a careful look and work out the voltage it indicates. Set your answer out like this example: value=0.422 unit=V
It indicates value=2 unit=V
